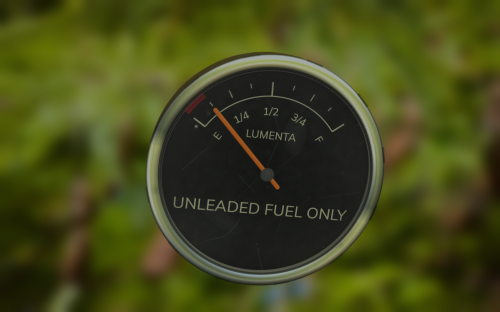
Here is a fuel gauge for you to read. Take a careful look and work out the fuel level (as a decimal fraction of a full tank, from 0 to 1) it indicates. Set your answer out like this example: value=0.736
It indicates value=0.125
